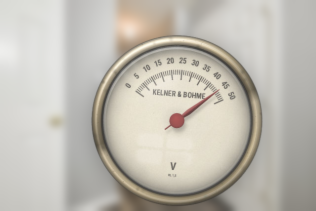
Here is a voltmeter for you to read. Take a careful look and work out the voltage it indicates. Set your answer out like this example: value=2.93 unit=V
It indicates value=45 unit=V
